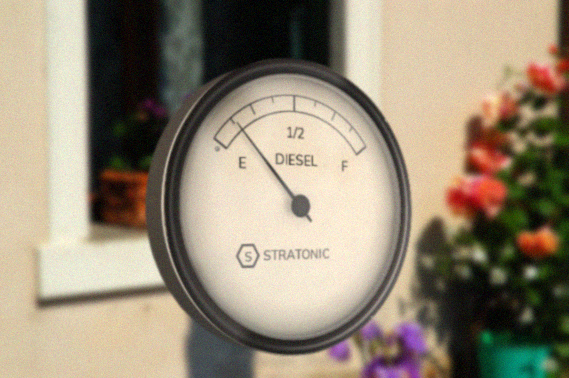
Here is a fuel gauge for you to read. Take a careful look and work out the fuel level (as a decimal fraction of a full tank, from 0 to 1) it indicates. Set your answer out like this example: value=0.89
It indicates value=0.125
